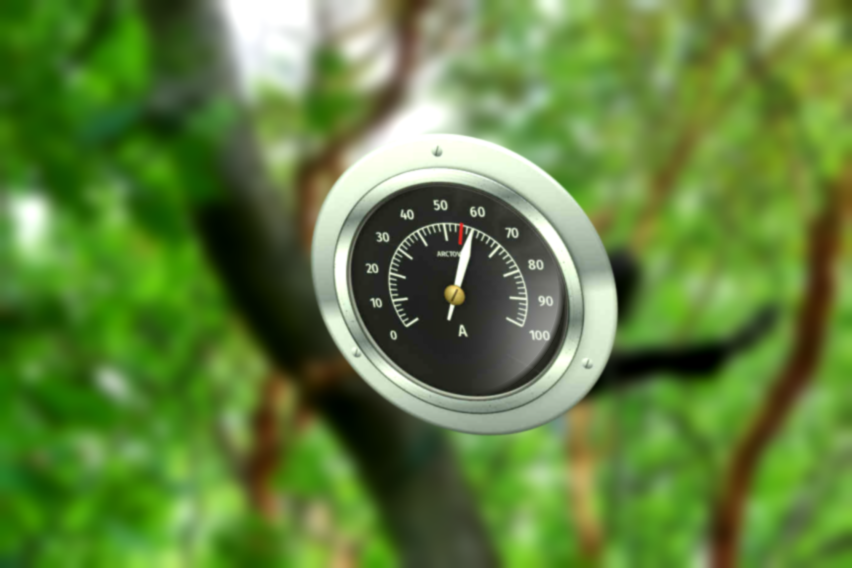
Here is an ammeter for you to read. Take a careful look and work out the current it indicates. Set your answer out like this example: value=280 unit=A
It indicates value=60 unit=A
